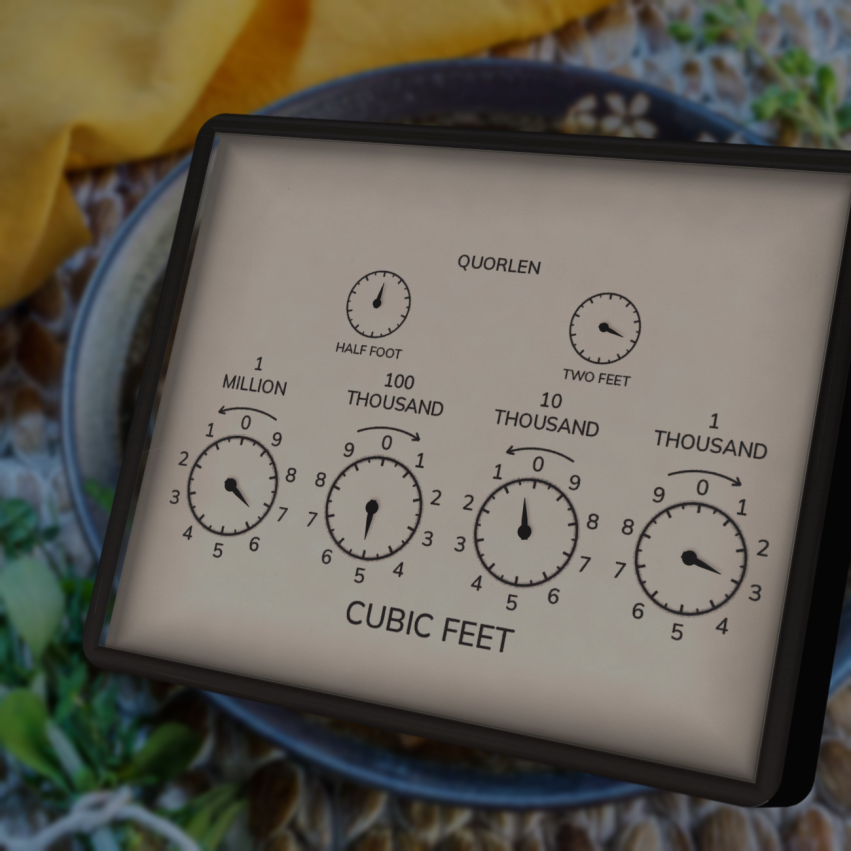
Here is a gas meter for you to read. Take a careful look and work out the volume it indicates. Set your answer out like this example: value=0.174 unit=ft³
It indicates value=650300 unit=ft³
